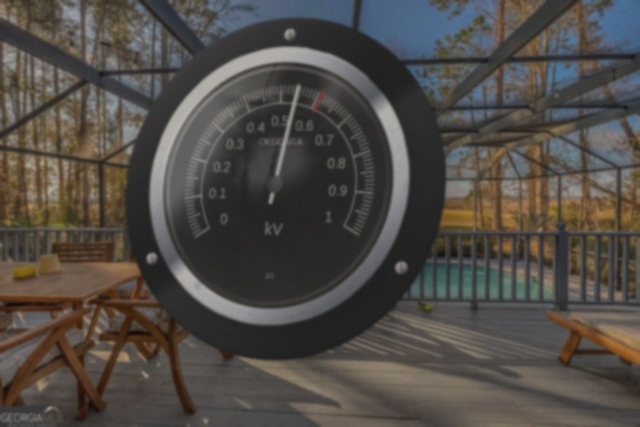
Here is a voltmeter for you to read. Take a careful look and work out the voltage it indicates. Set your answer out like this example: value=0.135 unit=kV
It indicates value=0.55 unit=kV
